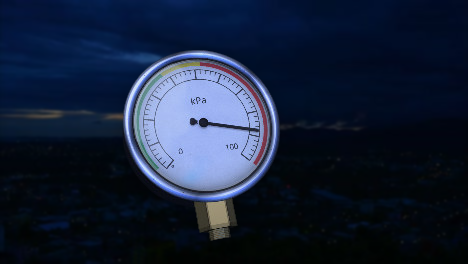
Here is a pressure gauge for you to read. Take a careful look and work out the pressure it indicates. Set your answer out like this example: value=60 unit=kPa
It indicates value=88 unit=kPa
